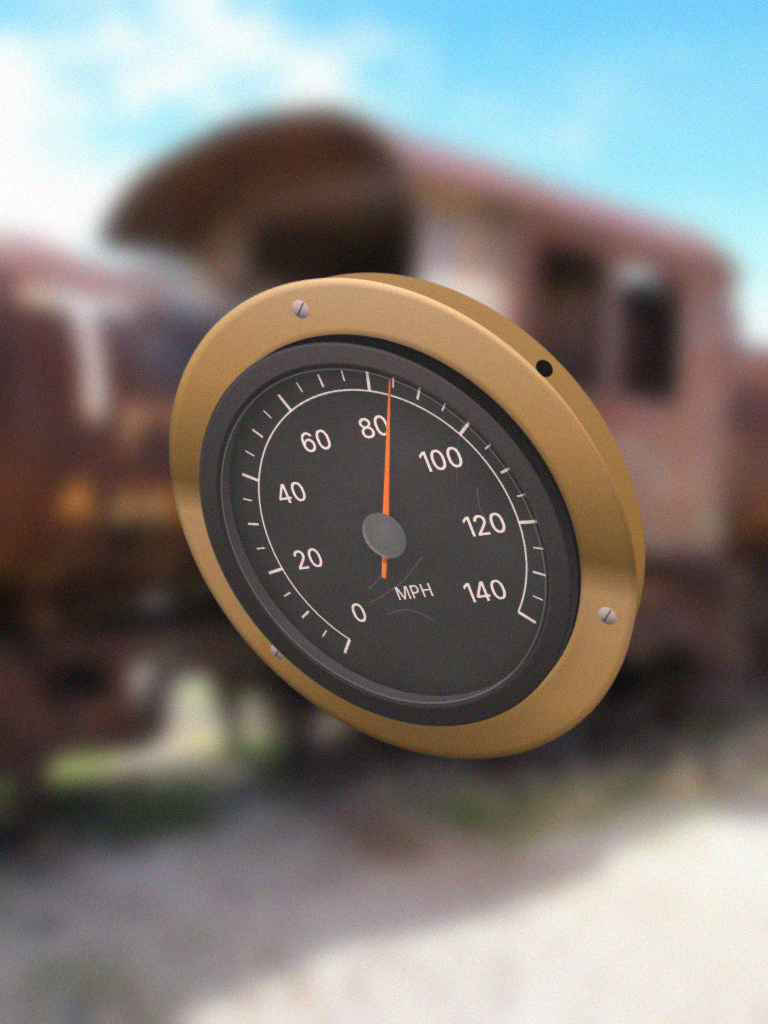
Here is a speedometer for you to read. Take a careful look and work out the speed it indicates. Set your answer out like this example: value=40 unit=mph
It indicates value=85 unit=mph
